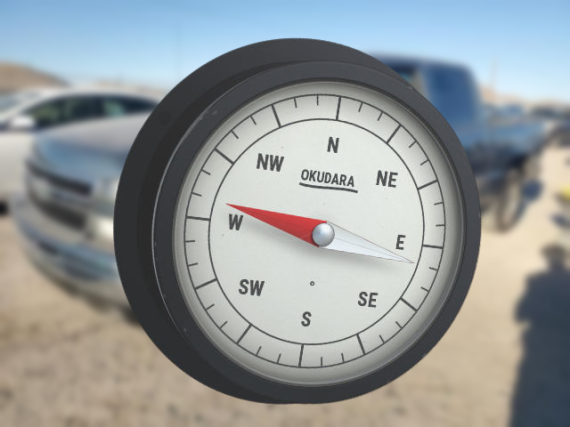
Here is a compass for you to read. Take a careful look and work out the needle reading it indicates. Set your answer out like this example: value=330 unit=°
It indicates value=280 unit=°
